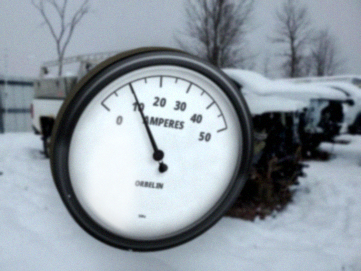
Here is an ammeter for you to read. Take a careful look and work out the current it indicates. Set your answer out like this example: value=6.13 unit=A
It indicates value=10 unit=A
